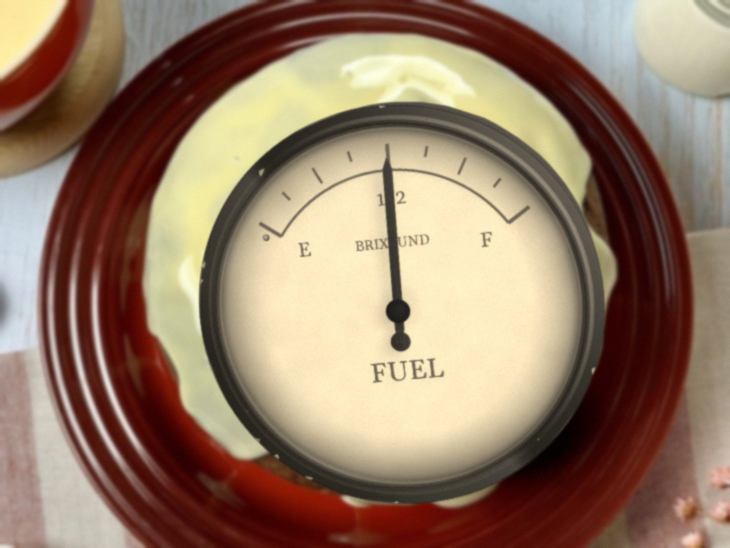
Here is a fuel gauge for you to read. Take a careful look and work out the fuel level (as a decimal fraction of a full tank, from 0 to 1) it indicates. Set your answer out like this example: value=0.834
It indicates value=0.5
